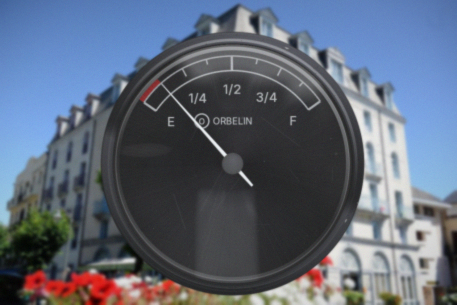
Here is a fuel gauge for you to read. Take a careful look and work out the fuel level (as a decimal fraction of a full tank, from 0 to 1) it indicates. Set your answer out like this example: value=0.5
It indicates value=0.125
